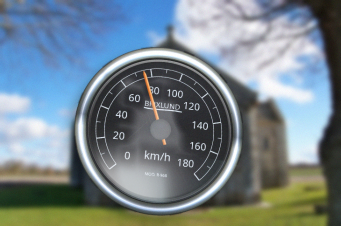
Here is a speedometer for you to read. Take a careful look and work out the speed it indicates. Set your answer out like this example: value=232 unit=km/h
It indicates value=75 unit=km/h
